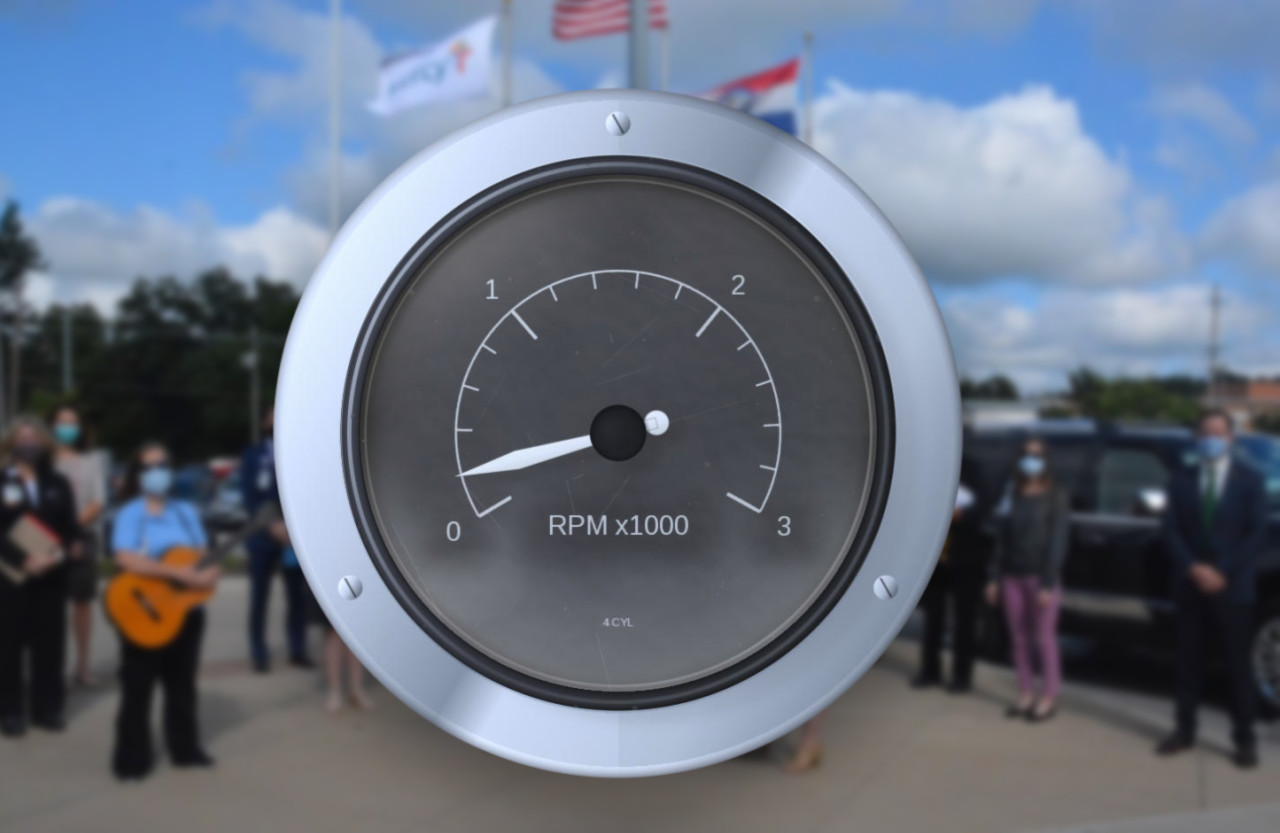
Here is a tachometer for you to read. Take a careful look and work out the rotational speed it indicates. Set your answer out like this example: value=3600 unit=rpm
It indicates value=200 unit=rpm
